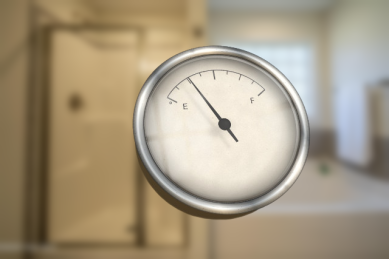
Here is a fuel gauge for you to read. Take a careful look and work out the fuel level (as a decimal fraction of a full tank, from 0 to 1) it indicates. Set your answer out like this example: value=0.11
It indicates value=0.25
